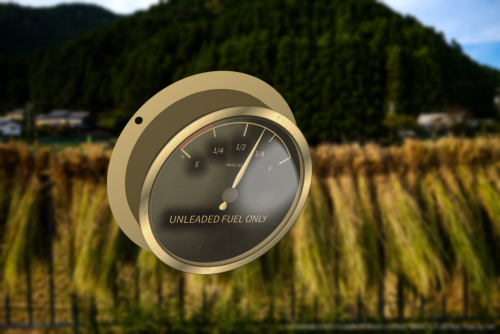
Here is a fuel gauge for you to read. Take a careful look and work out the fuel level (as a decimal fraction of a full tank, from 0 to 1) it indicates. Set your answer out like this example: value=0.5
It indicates value=0.625
